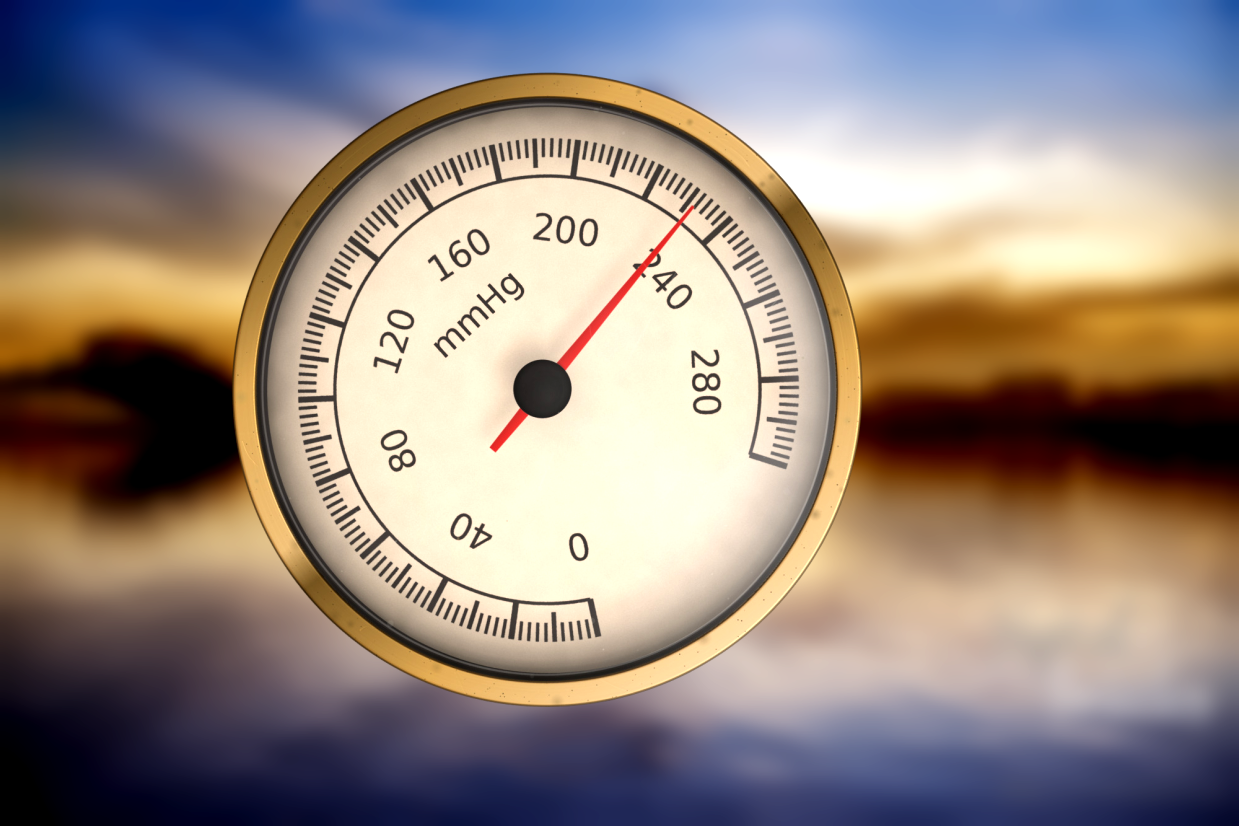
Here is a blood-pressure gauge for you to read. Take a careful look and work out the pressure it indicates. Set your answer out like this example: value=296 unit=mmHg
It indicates value=232 unit=mmHg
